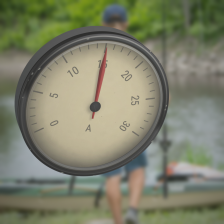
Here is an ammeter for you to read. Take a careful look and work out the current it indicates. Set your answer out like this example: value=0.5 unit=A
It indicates value=15 unit=A
